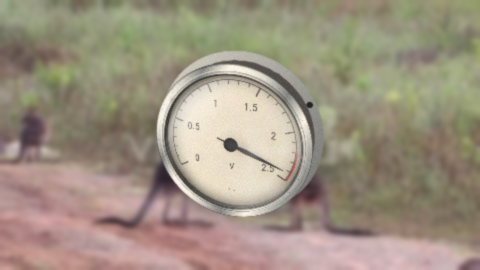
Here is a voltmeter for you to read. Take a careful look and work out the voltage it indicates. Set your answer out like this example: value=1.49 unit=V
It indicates value=2.4 unit=V
